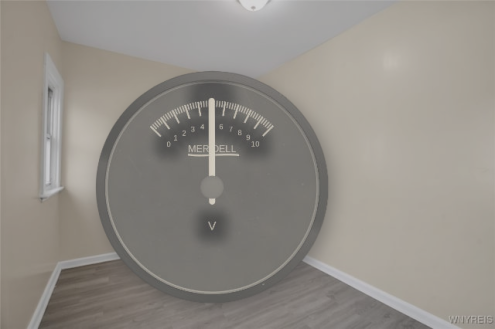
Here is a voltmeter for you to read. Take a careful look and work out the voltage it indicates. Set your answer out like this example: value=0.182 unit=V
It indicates value=5 unit=V
